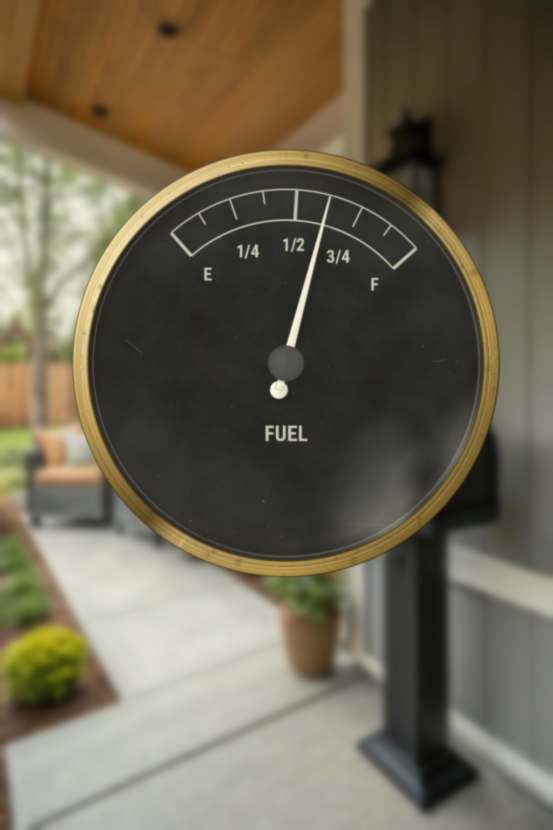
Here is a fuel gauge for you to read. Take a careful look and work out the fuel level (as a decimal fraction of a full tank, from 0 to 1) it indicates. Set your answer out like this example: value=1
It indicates value=0.625
